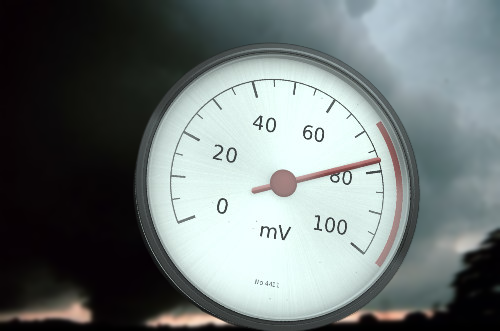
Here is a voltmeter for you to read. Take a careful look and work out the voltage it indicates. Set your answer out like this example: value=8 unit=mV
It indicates value=77.5 unit=mV
